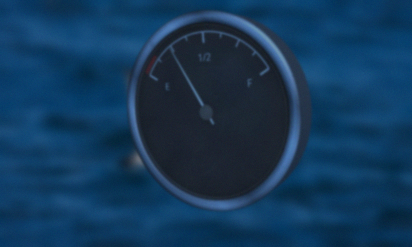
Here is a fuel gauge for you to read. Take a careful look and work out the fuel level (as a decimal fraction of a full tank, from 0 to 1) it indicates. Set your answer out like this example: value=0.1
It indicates value=0.25
